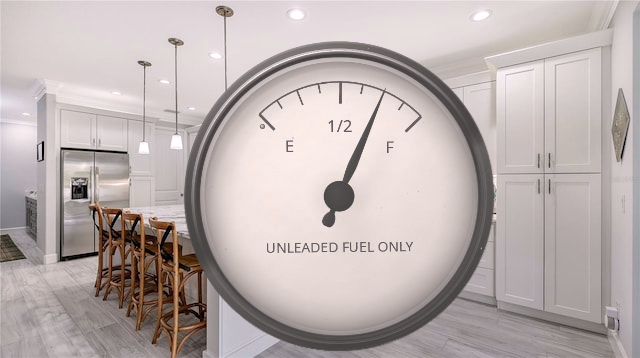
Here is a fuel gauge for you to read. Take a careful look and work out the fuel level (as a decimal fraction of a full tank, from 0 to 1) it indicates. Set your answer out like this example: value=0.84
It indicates value=0.75
